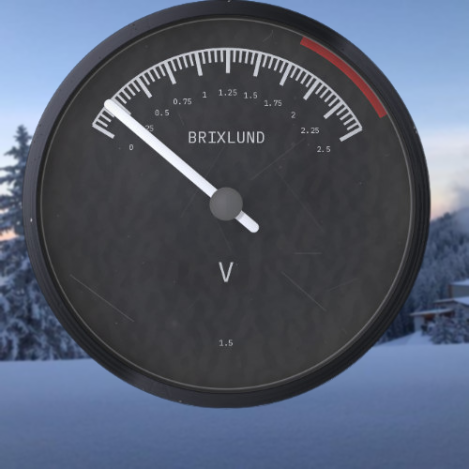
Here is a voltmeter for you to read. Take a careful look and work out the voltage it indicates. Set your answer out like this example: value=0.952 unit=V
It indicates value=0.2 unit=V
